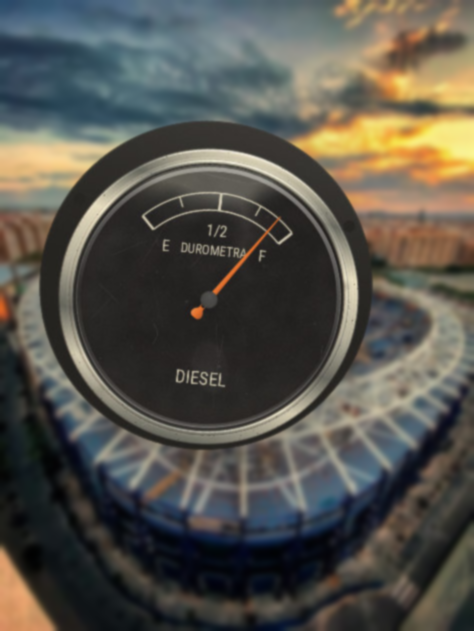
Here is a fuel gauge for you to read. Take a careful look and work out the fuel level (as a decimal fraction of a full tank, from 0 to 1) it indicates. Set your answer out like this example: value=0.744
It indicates value=0.875
